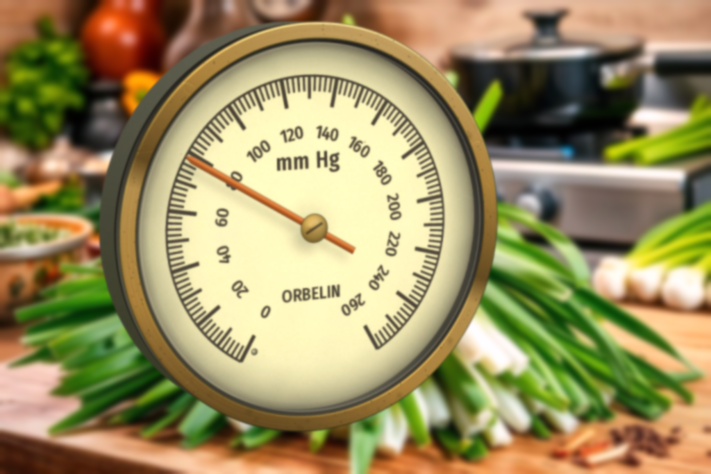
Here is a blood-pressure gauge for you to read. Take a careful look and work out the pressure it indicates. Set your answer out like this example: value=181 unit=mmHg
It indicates value=78 unit=mmHg
